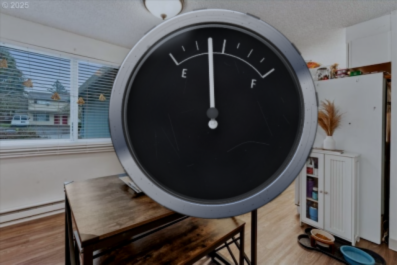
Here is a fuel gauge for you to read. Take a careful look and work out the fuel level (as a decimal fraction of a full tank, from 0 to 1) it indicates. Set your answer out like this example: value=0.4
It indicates value=0.375
